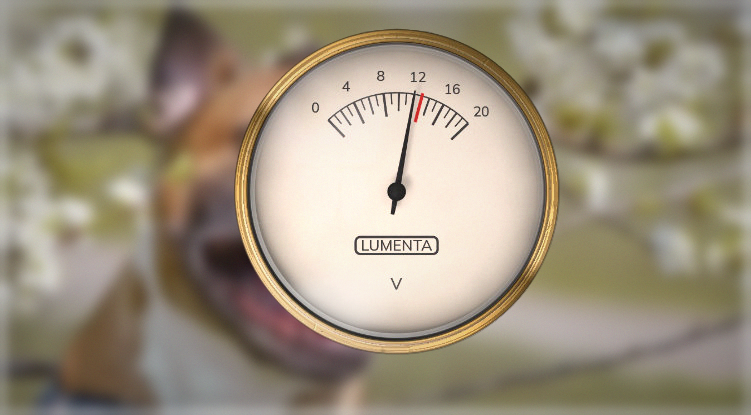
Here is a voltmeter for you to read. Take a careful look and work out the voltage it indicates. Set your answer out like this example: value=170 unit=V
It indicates value=12 unit=V
